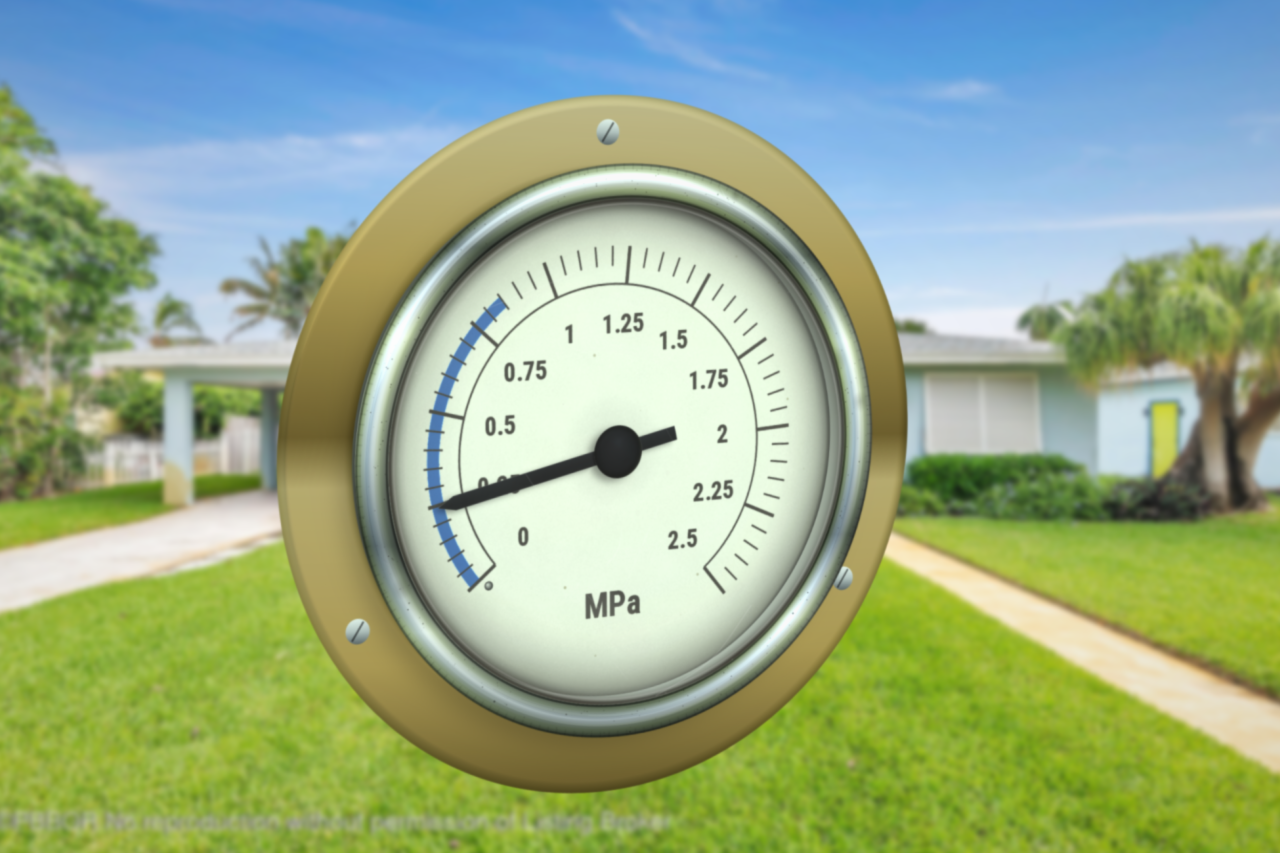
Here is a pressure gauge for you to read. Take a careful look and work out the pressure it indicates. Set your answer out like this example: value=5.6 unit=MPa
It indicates value=0.25 unit=MPa
